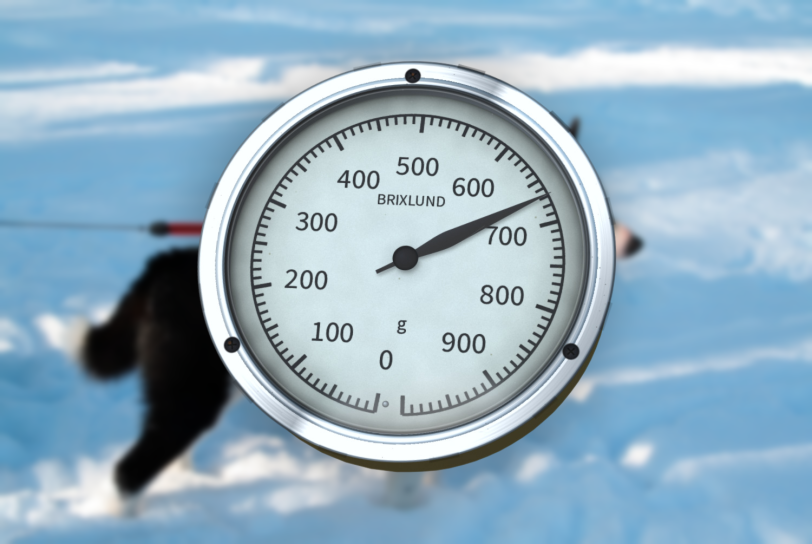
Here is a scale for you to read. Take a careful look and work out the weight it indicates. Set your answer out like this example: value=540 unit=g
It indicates value=670 unit=g
